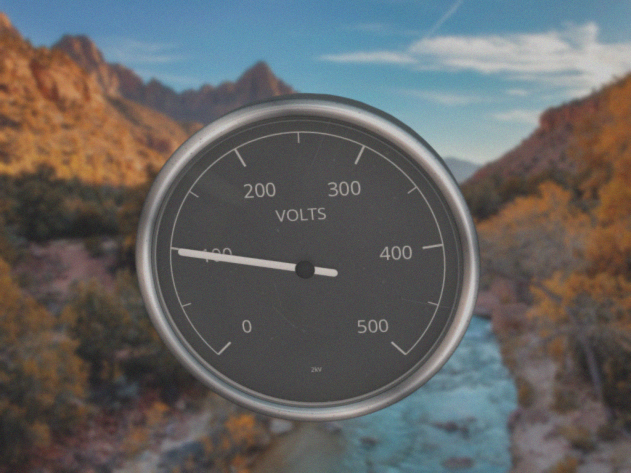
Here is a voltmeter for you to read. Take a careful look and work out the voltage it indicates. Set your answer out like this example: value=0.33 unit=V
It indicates value=100 unit=V
